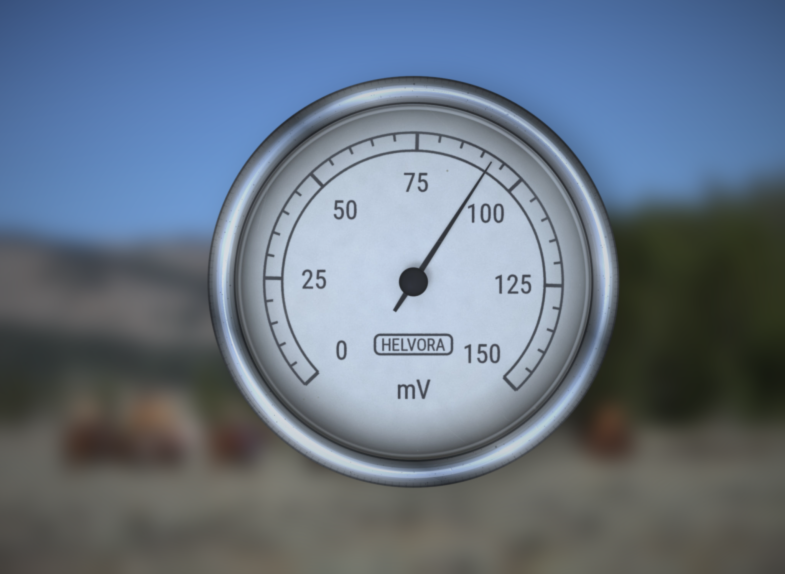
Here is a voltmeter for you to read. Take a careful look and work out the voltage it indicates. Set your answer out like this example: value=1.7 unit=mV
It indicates value=92.5 unit=mV
